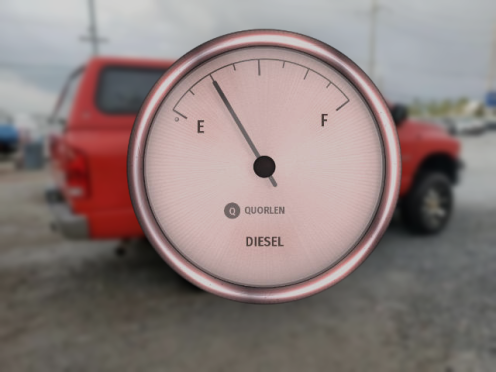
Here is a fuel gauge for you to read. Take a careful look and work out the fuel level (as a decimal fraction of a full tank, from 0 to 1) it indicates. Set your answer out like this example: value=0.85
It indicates value=0.25
